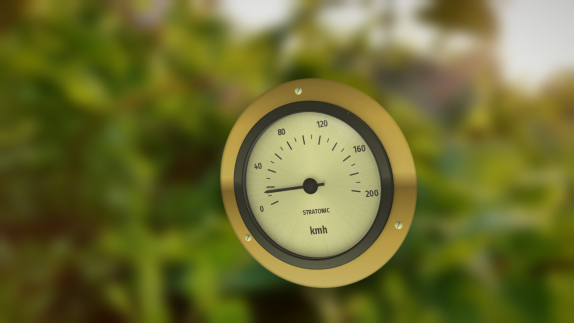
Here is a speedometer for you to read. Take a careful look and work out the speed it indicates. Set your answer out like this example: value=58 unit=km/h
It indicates value=15 unit=km/h
